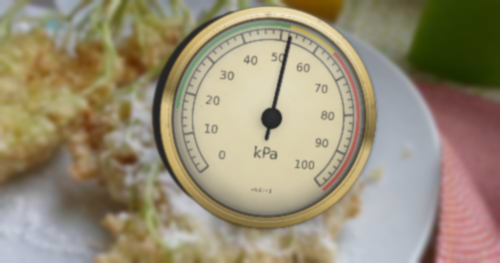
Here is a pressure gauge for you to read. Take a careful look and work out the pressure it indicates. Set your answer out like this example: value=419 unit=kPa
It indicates value=52 unit=kPa
